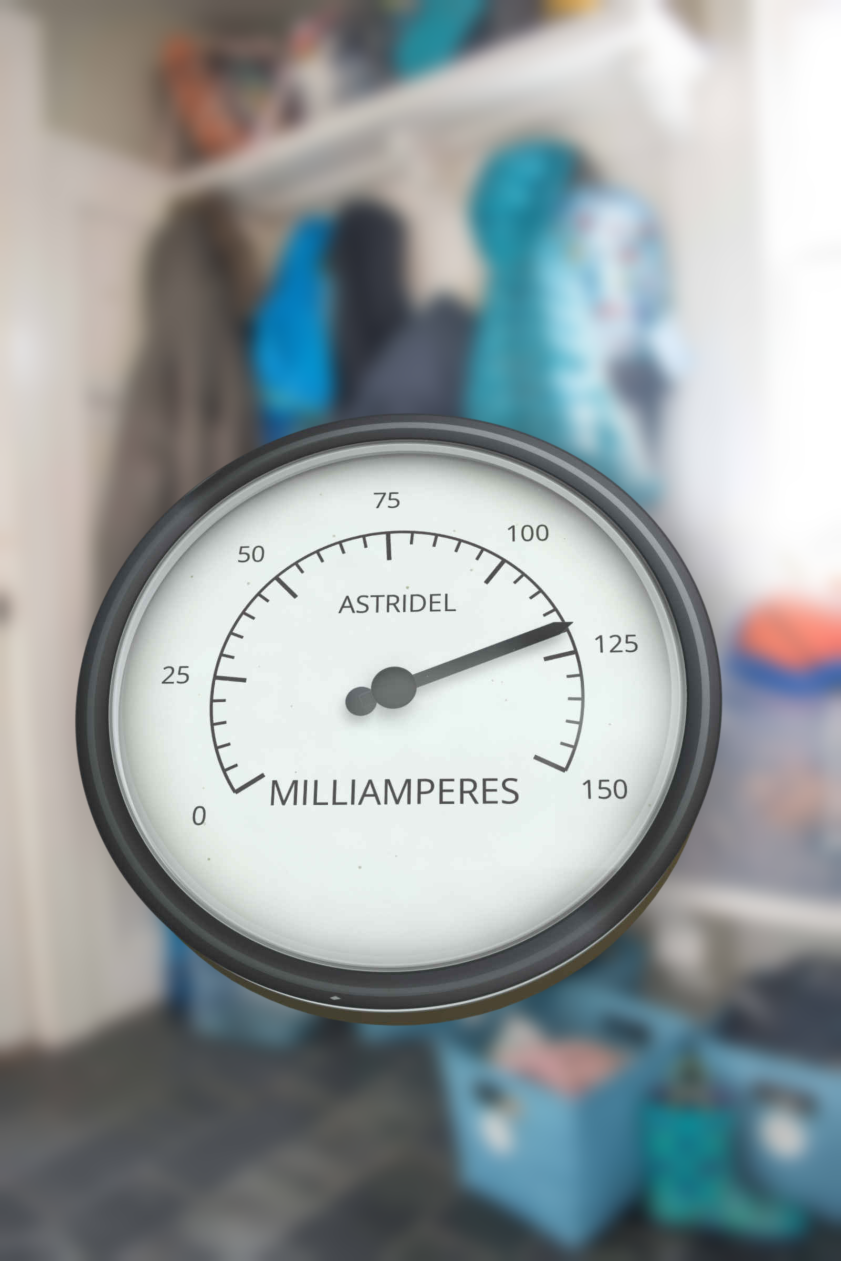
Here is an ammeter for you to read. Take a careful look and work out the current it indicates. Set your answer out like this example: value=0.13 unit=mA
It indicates value=120 unit=mA
